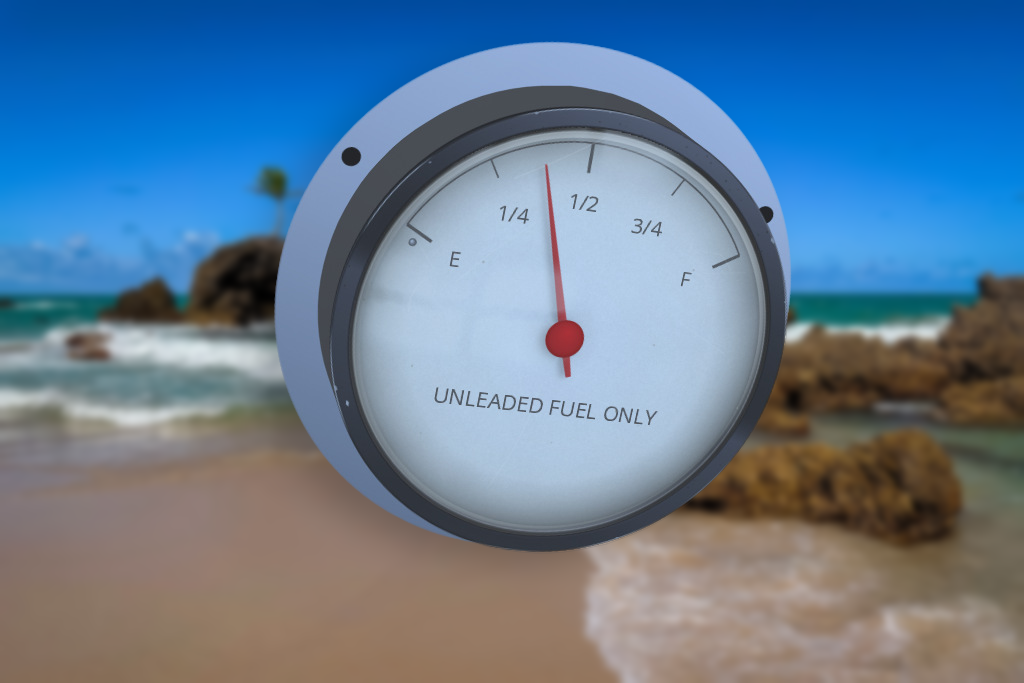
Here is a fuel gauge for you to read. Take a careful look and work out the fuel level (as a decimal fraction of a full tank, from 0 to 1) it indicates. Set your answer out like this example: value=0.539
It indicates value=0.375
